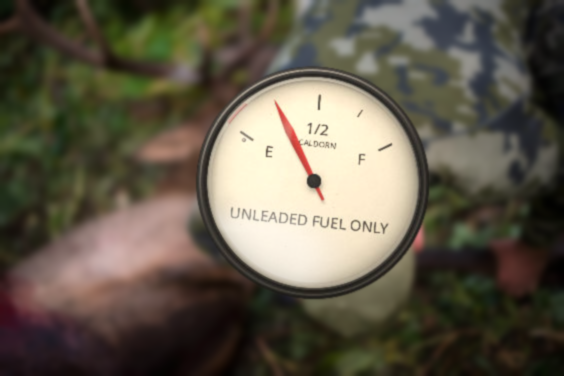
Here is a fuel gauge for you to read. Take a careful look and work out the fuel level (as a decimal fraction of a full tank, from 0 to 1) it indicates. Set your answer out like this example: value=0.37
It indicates value=0.25
